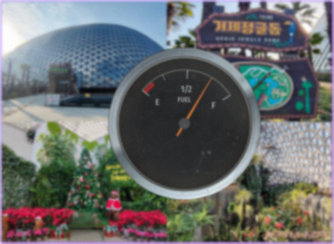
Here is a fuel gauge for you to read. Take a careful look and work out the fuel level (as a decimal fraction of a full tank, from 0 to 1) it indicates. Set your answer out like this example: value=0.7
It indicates value=0.75
